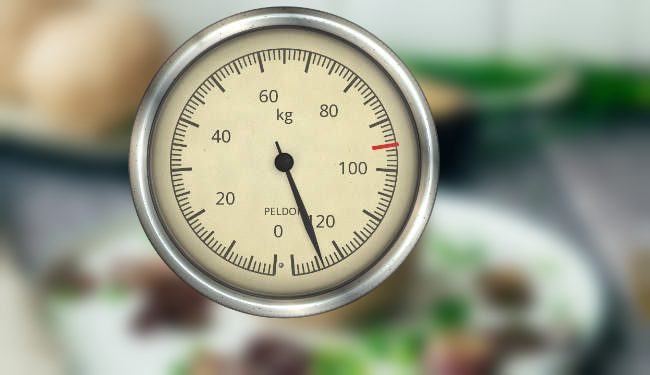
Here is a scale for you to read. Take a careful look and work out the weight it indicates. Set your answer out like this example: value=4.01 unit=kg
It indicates value=124 unit=kg
